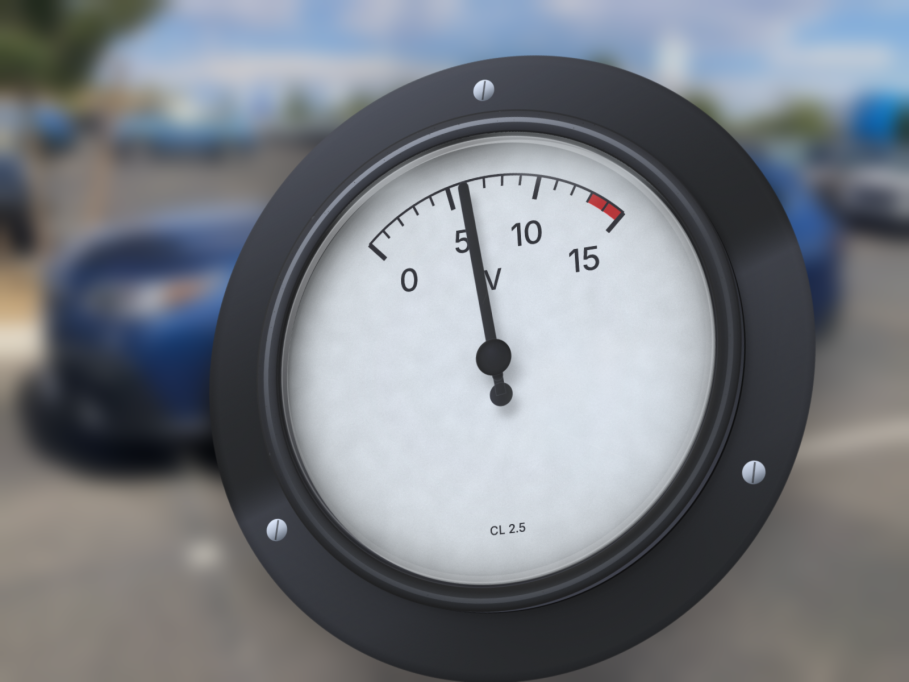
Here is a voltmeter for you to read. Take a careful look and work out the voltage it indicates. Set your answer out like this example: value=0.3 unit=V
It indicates value=6 unit=V
